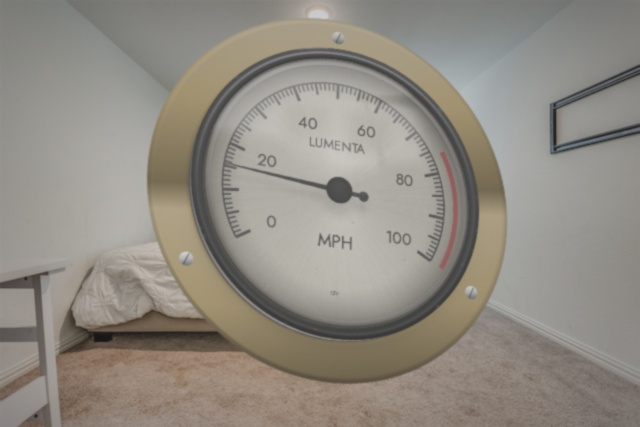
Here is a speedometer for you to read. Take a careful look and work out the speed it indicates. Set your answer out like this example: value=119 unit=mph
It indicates value=15 unit=mph
